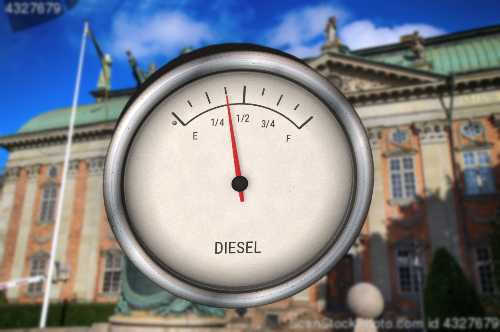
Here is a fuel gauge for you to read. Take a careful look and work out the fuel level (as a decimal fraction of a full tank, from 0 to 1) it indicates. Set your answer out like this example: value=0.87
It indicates value=0.375
